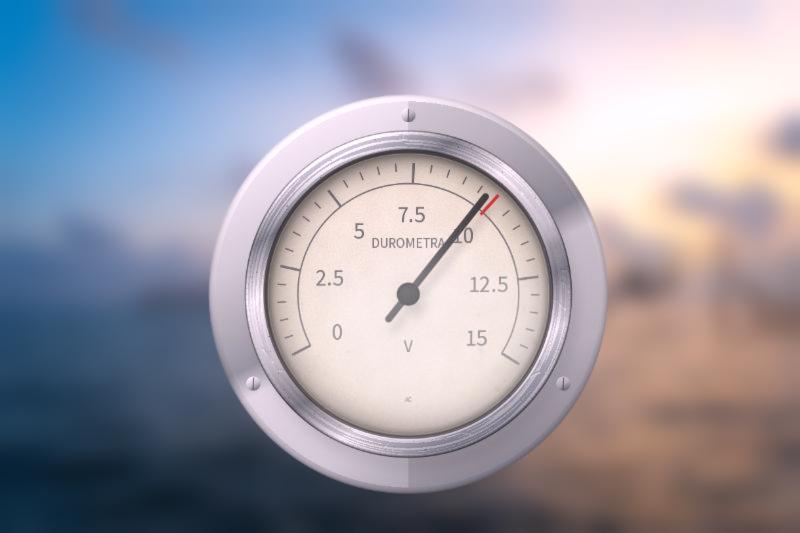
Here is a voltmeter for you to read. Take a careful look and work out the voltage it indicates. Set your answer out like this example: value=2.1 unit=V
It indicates value=9.75 unit=V
